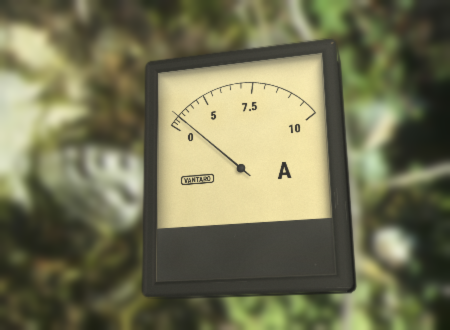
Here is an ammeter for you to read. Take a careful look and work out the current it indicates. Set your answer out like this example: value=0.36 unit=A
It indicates value=2.5 unit=A
